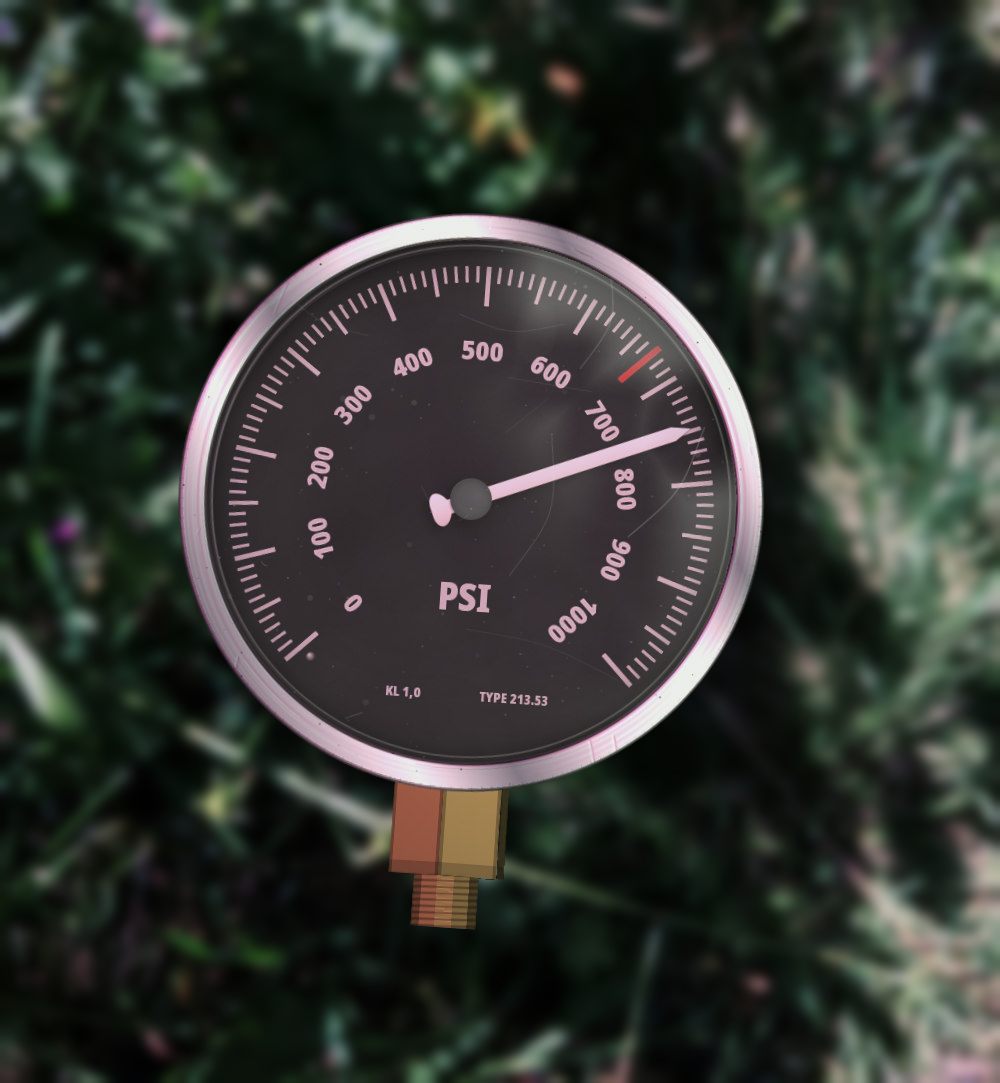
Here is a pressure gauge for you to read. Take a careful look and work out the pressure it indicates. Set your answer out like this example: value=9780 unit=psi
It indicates value=750 unit=psi
